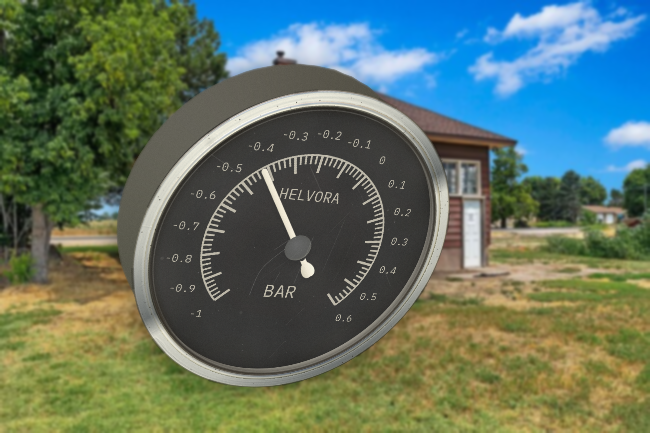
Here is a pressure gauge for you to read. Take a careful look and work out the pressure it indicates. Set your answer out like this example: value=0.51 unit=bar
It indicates value=-0.42 unit=bar
